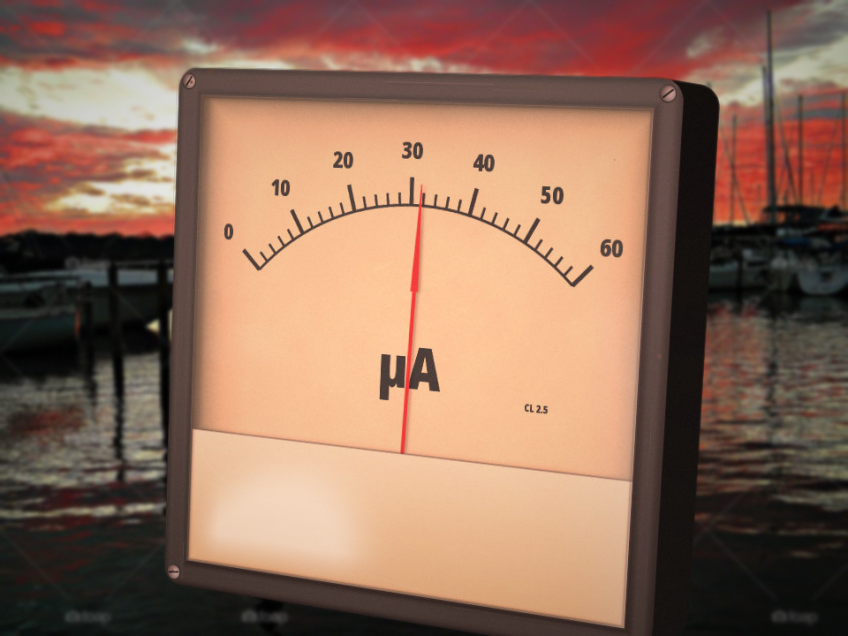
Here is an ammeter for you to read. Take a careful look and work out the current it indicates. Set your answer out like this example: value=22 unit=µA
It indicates value=32 unit=µA
